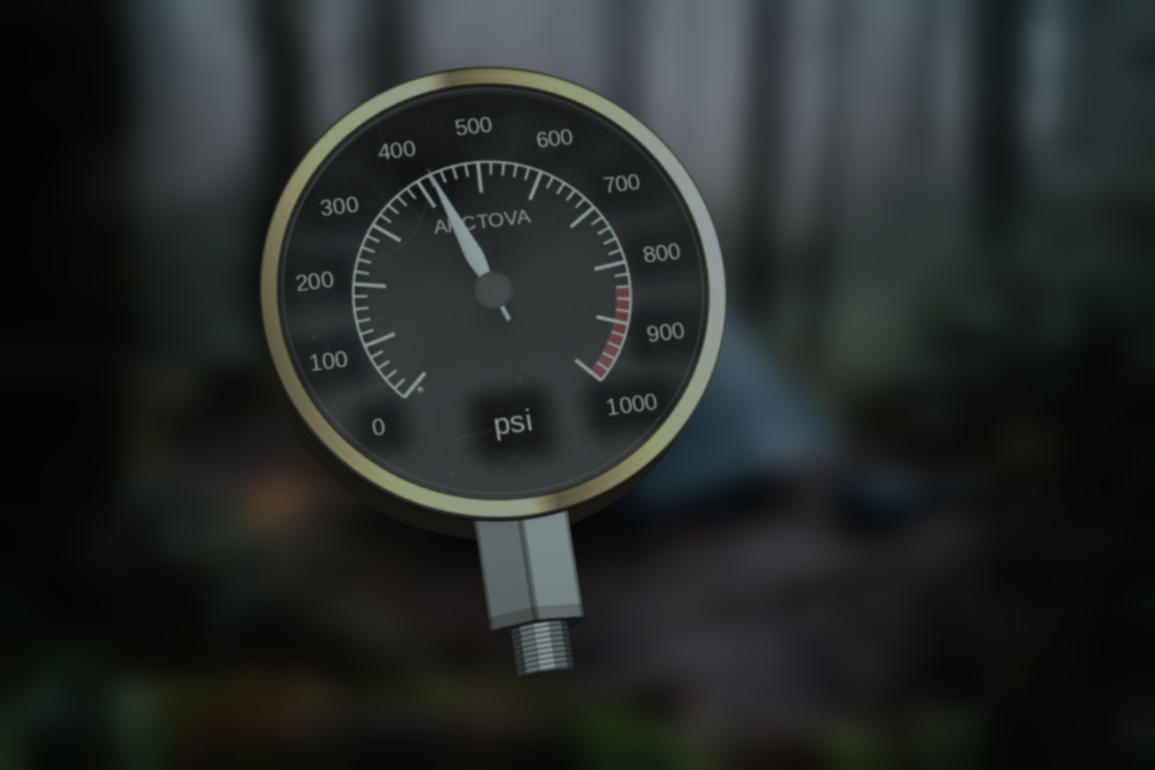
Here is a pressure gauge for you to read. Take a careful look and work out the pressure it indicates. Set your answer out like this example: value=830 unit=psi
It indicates value=420 unit=psi
